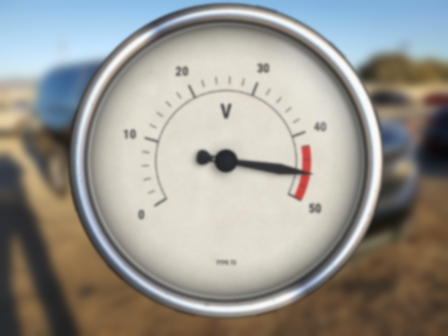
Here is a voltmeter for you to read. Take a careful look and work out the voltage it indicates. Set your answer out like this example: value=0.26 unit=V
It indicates value=46 unit=V
